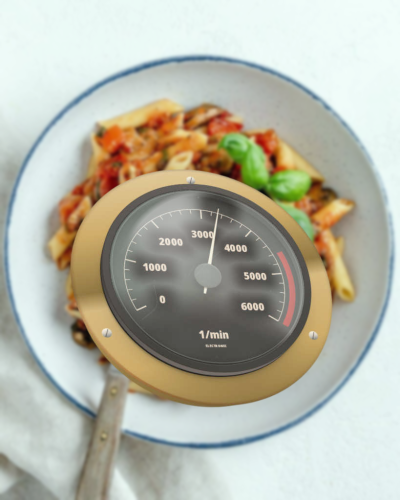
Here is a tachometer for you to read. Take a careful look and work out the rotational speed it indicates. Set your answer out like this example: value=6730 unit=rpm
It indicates value=3300 unit=rpm
